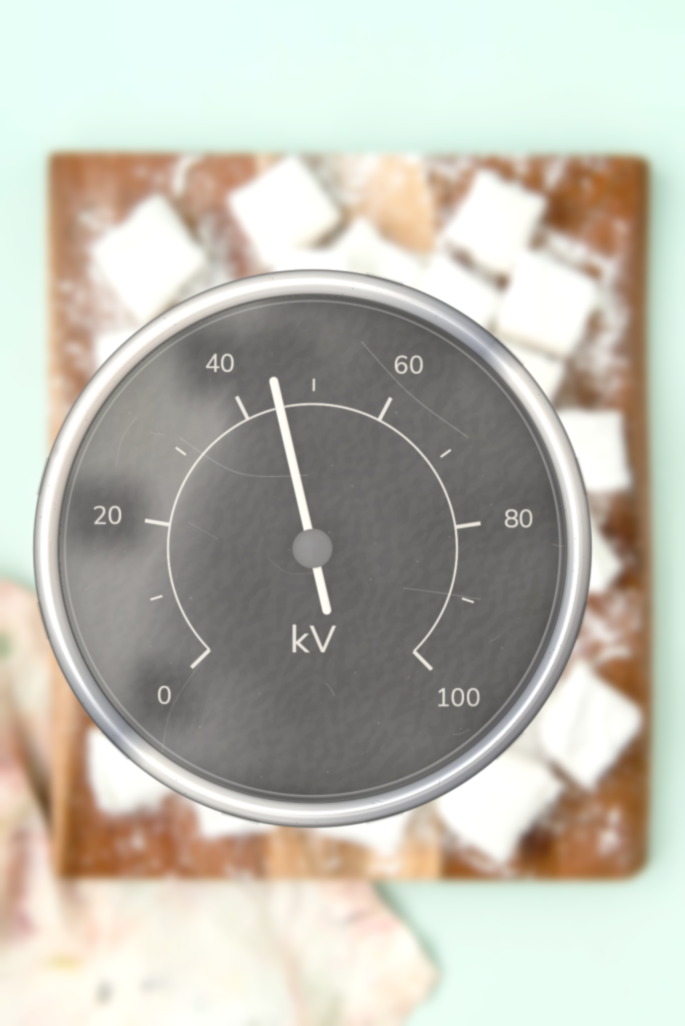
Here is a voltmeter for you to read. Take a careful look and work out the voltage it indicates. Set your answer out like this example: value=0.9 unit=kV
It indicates value=45 unit=kV
